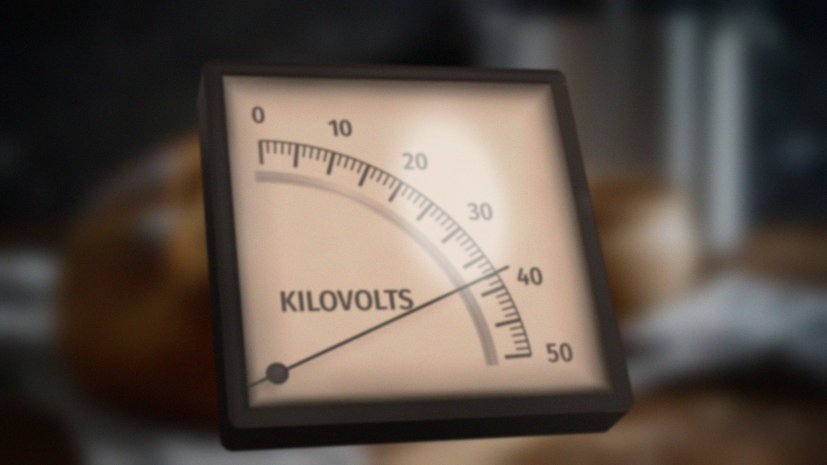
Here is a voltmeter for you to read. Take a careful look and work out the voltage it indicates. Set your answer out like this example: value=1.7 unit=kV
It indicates value=38 unit=kV
